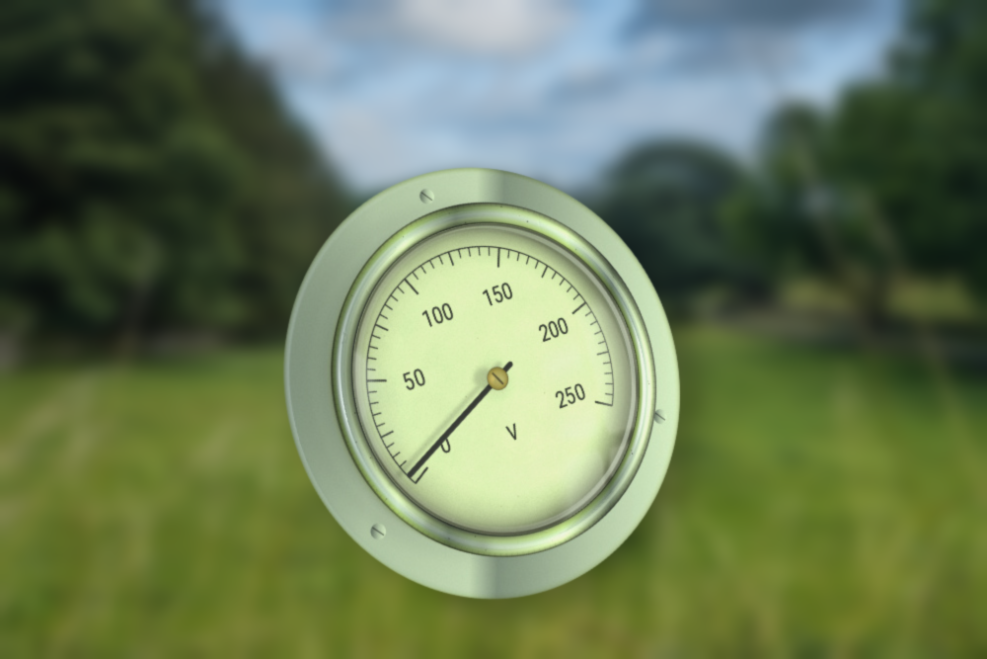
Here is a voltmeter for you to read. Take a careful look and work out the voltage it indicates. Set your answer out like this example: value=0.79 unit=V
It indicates value=5 unit=V
